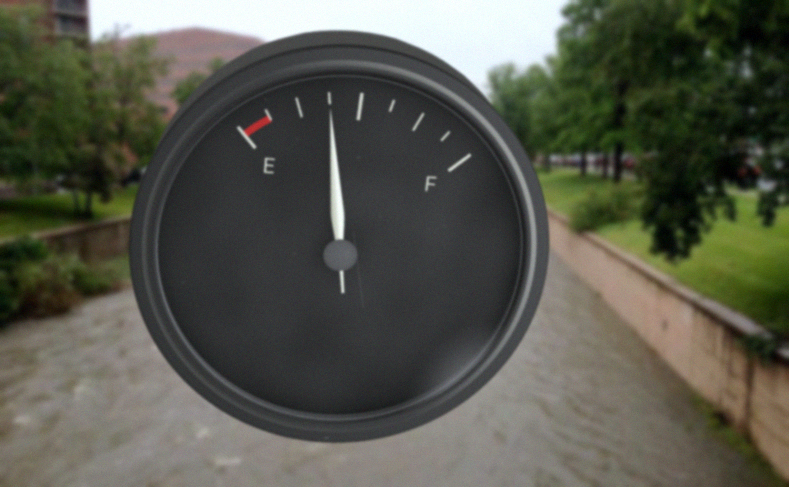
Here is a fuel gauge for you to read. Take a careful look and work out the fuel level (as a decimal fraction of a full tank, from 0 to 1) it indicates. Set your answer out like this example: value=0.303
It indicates value=0.375
